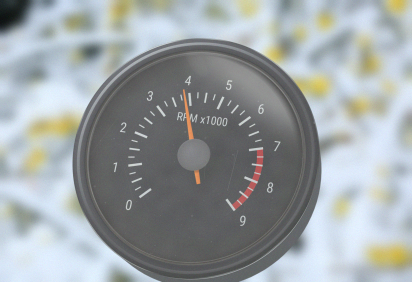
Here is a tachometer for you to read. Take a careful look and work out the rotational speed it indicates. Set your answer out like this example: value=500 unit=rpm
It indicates value=3875 unit=rpm
